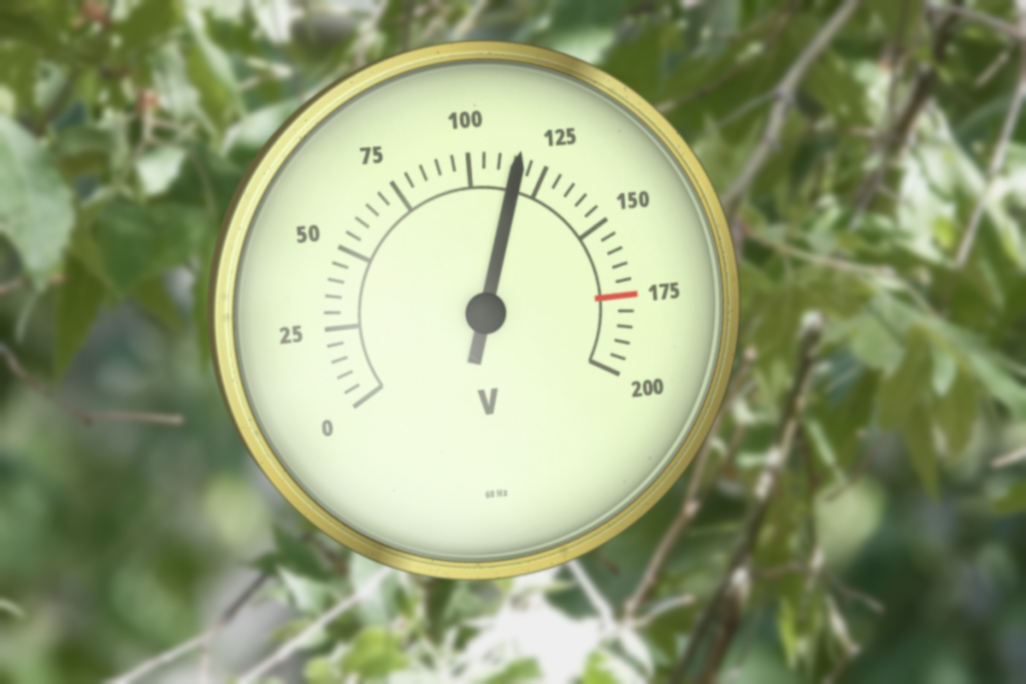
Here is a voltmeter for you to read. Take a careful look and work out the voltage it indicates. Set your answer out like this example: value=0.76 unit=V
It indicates value=115 unit=V
